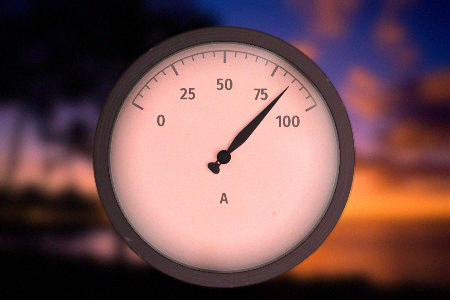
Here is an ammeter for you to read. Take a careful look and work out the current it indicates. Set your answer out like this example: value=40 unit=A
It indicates value=85 unit=A
